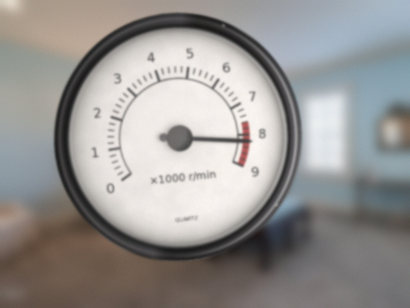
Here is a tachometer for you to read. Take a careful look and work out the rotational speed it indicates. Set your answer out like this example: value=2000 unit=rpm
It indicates value=8200 unit=rpm
